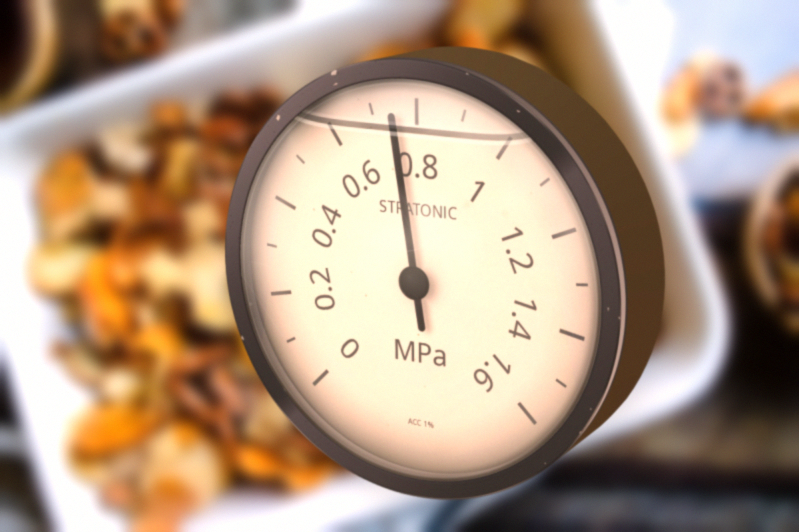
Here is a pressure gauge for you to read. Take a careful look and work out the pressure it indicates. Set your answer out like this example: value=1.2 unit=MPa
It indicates value=0.75 unit=MPa
